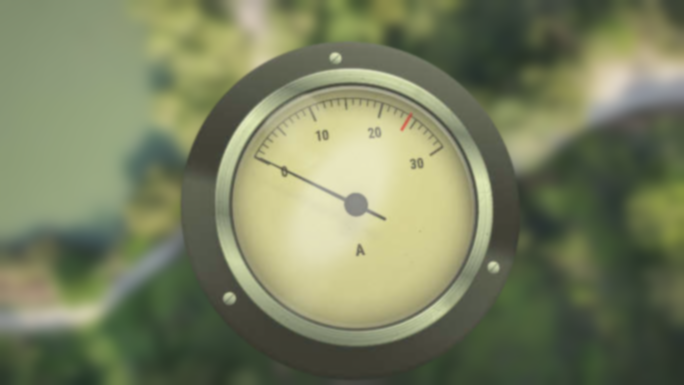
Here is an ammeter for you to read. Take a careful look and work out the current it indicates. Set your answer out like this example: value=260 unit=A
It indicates value=0 unit=A
